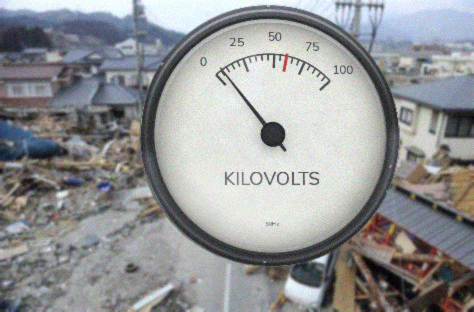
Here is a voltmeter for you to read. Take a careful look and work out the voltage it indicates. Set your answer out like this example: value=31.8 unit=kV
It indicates value=5 unit=kV
